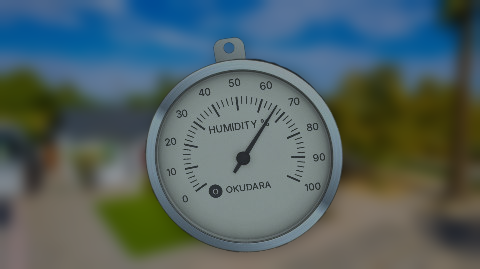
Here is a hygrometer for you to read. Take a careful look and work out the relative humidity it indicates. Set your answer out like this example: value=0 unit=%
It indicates value=66 unit=%
